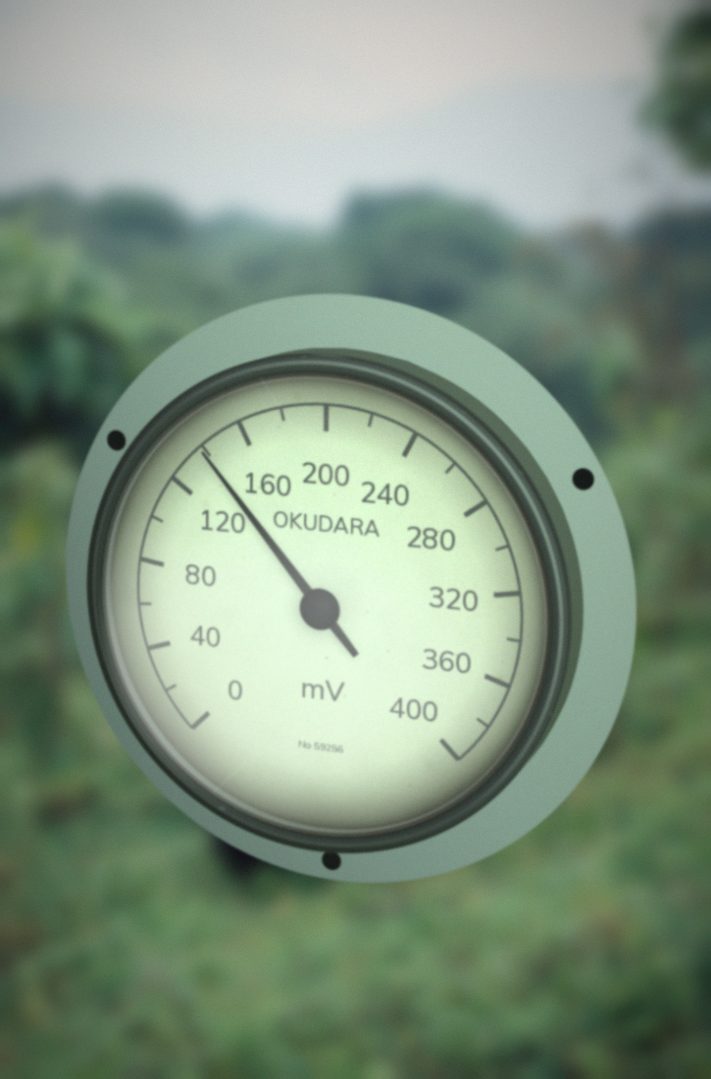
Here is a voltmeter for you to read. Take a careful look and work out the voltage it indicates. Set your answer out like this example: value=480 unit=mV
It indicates value=140 unit=mV
